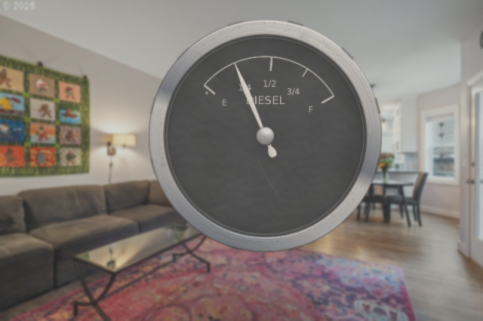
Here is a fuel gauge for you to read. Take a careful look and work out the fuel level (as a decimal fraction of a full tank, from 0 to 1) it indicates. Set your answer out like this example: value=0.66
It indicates value=0.25
